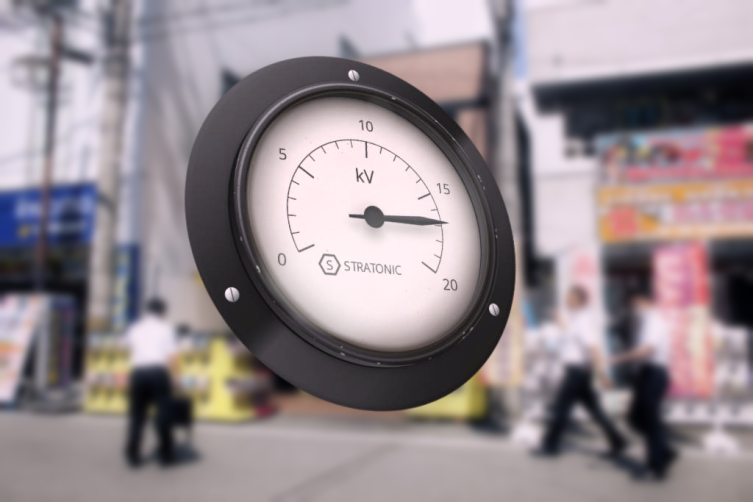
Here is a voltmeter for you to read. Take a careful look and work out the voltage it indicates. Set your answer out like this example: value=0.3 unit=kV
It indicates value=17 unit=kV
